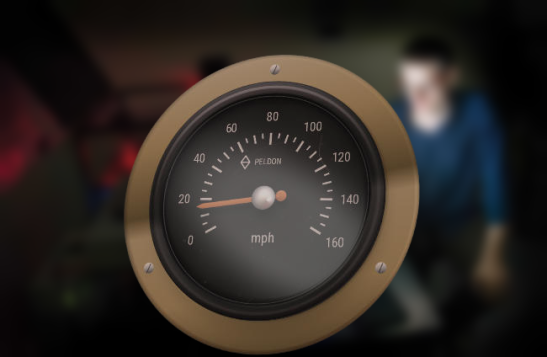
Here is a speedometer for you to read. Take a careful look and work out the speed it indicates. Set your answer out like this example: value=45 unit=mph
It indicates value=15 unit=mph
